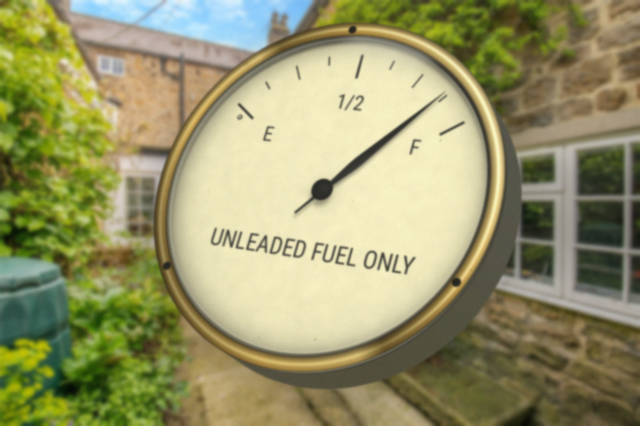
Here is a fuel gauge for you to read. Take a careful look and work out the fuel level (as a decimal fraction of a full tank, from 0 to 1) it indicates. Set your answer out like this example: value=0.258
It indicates value=0.875
